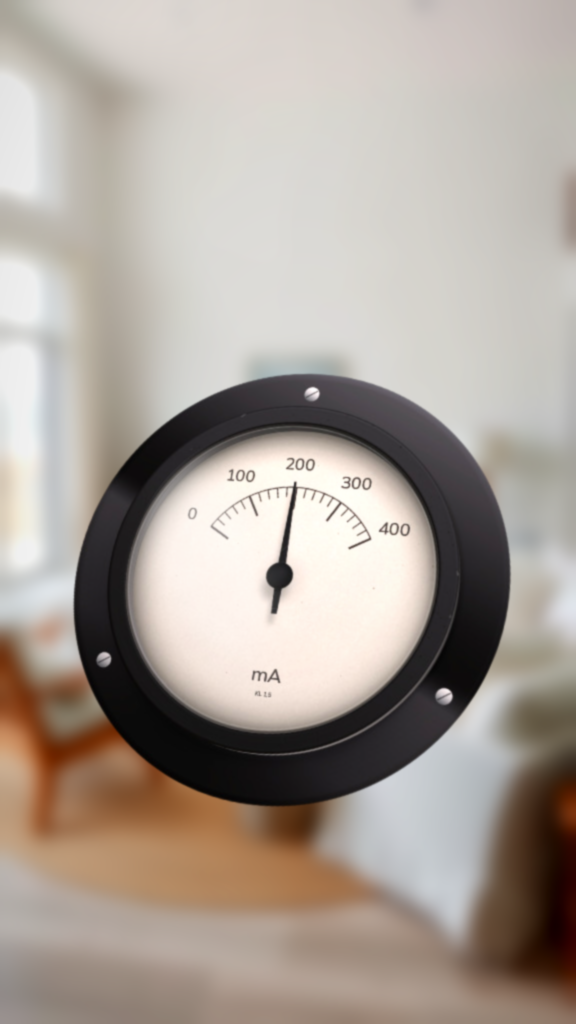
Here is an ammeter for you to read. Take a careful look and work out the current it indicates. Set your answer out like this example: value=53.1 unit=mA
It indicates value=200 unit=mA
